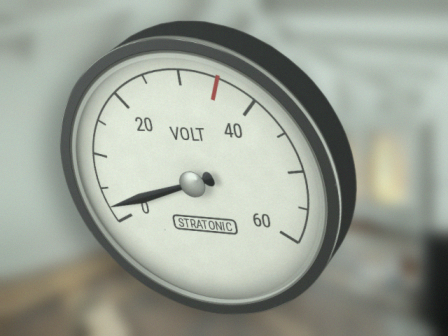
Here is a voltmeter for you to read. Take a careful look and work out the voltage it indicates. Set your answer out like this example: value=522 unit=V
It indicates value=2.5 unit=V
